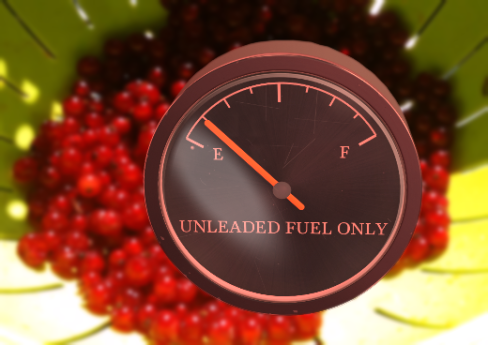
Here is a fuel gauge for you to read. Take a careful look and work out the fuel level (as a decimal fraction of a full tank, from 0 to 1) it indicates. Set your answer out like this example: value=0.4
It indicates value=0.125
